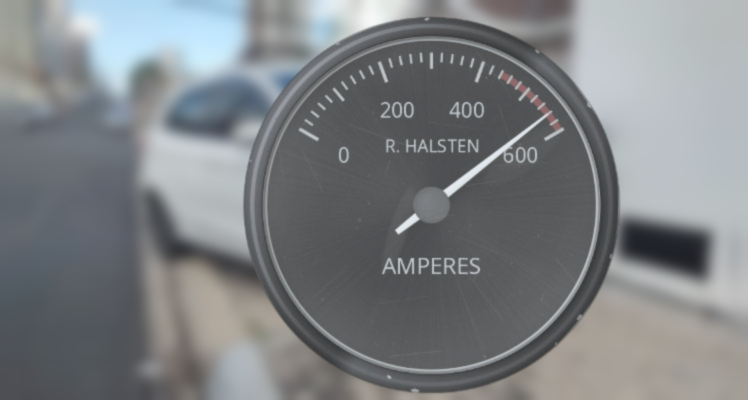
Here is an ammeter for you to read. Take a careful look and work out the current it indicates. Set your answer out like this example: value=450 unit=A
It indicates value=560 unit=A
